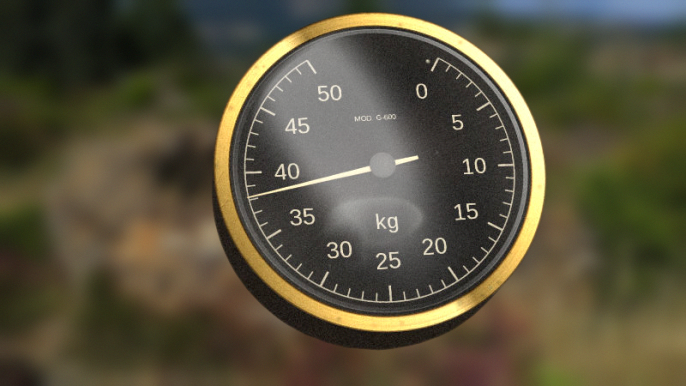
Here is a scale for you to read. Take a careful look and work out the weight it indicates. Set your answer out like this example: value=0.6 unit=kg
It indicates value=38 unit=kg
